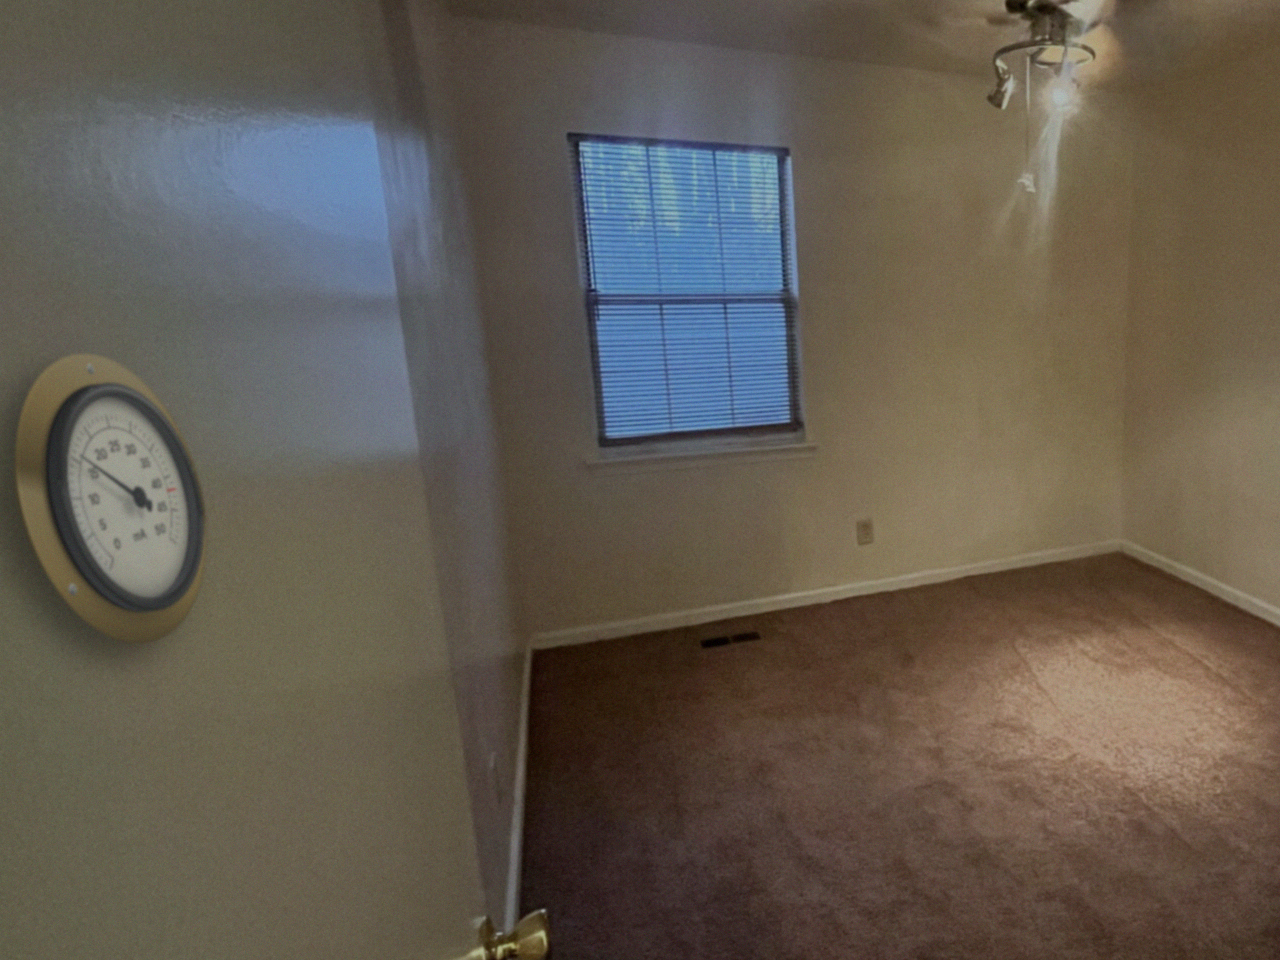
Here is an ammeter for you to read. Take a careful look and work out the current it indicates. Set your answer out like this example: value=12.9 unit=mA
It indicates value=15 unit=mA
